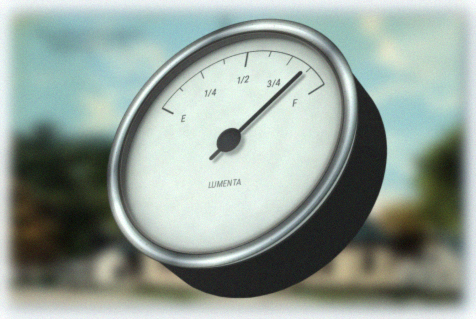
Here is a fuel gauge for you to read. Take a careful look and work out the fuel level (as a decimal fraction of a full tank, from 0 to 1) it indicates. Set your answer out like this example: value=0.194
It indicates value=0.875
